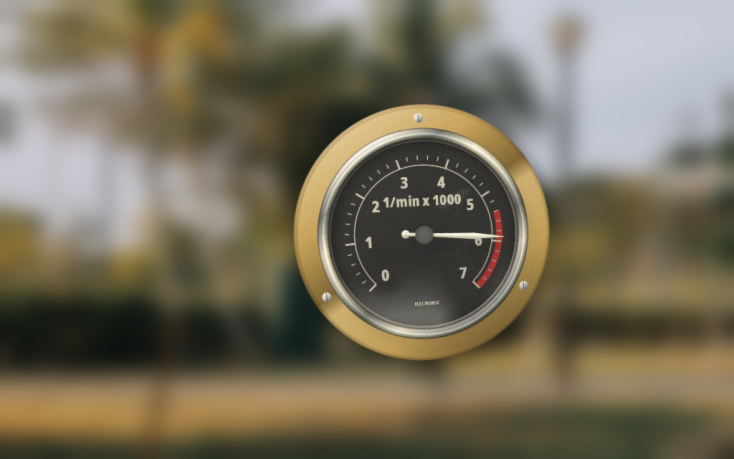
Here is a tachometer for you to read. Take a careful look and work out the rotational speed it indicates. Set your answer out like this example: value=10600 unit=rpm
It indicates value=5900 unit=rpm
